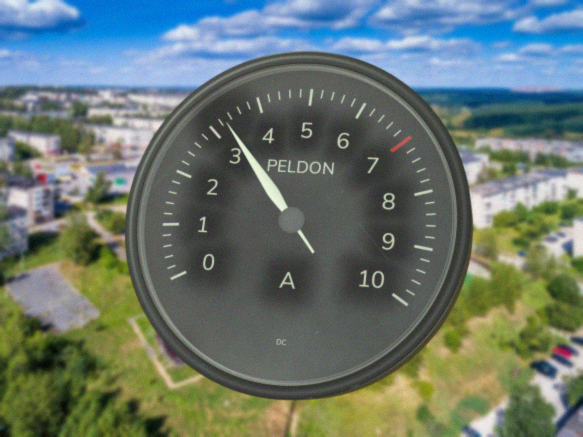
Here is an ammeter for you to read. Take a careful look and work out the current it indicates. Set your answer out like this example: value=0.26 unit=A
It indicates value=3.3 unit=A
